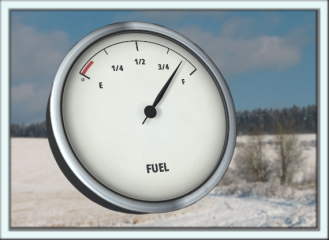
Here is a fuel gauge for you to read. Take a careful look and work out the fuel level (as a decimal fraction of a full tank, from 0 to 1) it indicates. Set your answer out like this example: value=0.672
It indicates value=0.875
